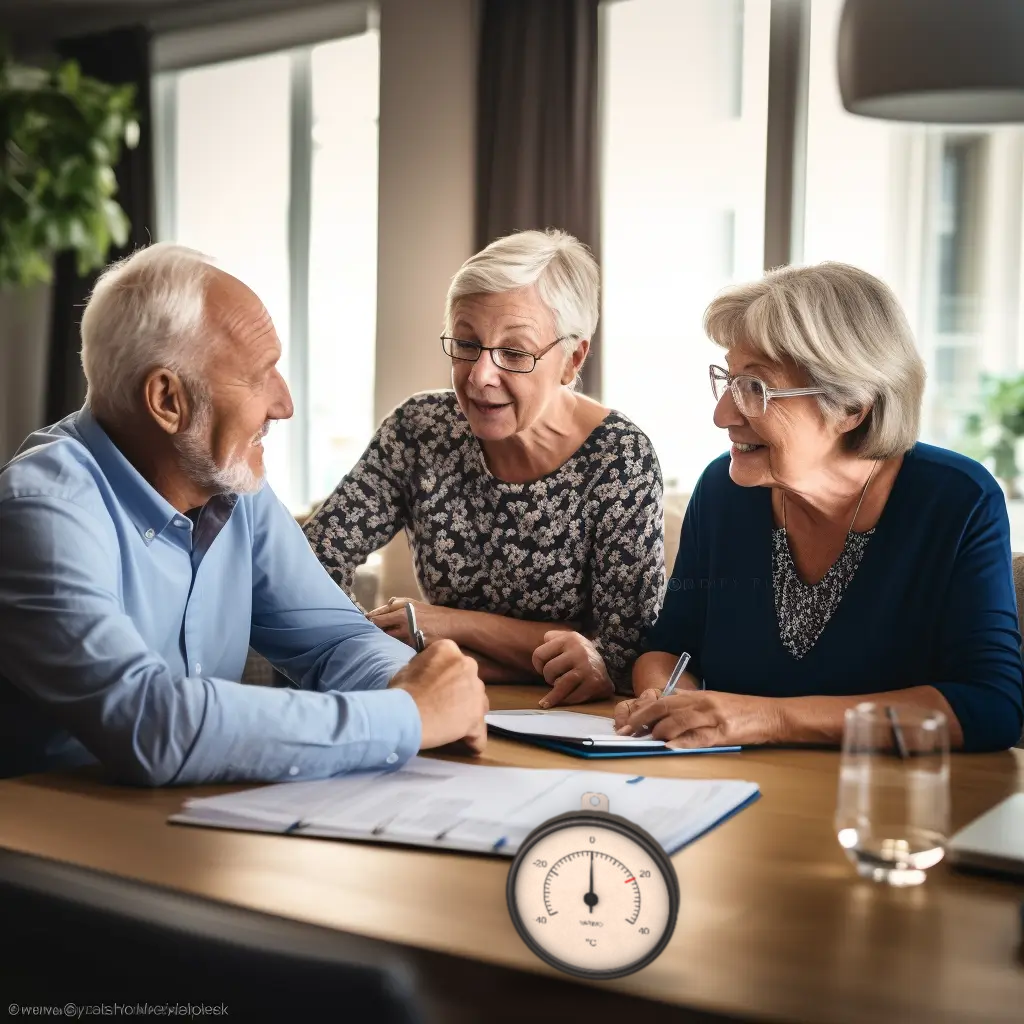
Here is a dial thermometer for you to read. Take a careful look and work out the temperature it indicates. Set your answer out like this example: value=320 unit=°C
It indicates value=0 unit=°C
